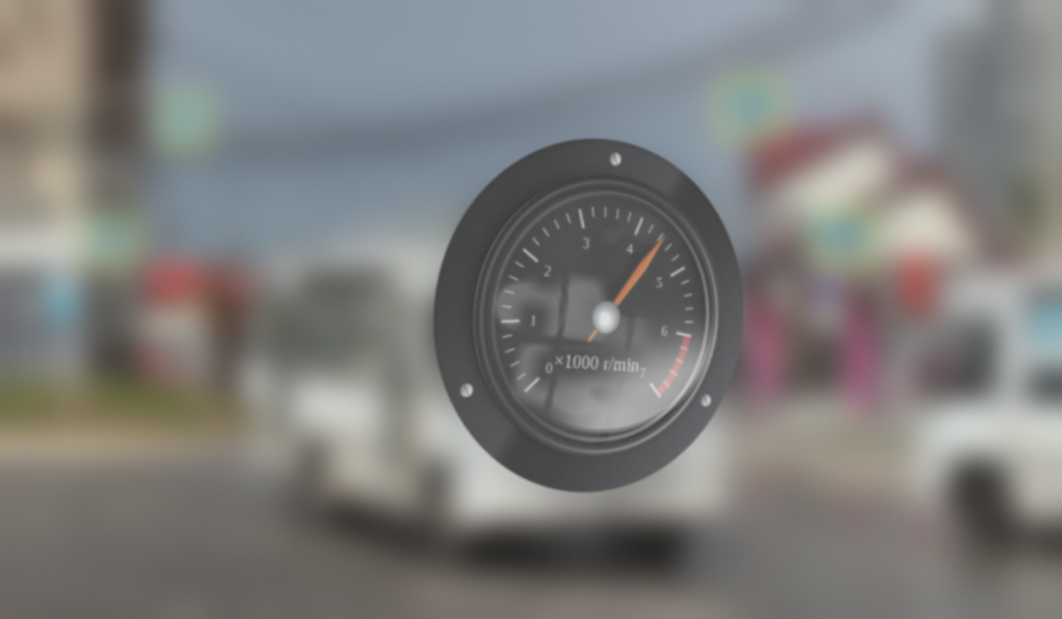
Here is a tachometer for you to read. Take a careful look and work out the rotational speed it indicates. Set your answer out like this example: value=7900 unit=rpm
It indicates value=4400 unit=rpm
